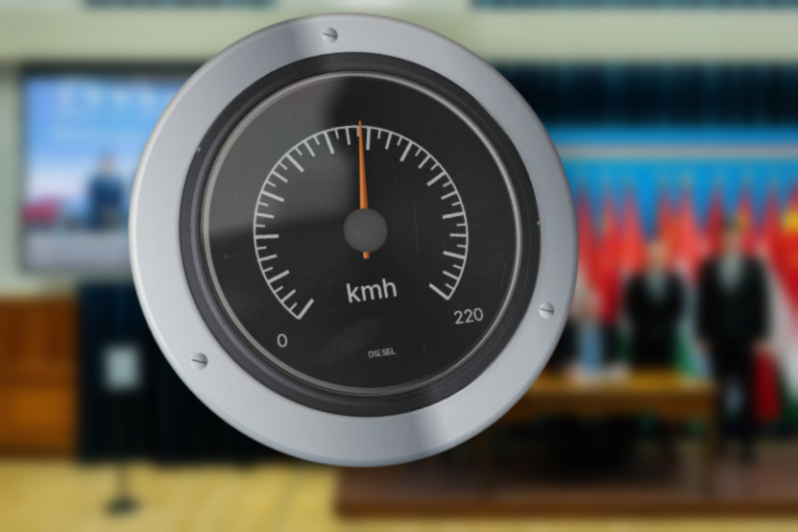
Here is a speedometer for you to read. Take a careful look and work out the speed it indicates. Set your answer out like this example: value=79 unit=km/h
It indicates value=115 unit=km/h
